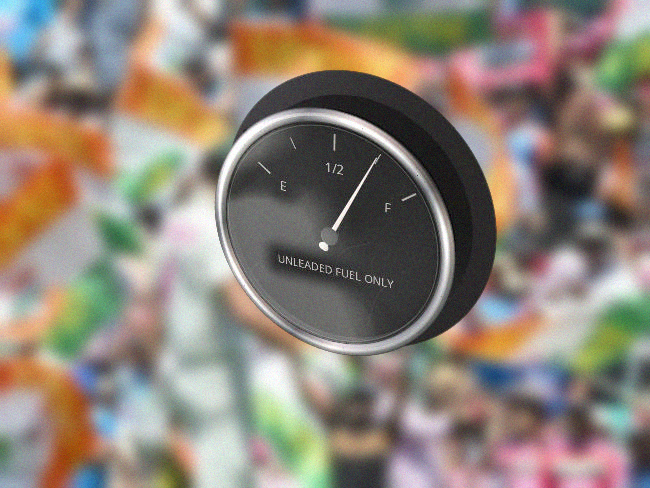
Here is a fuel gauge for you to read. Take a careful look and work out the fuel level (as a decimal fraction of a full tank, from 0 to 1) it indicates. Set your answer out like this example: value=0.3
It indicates value=0.75
